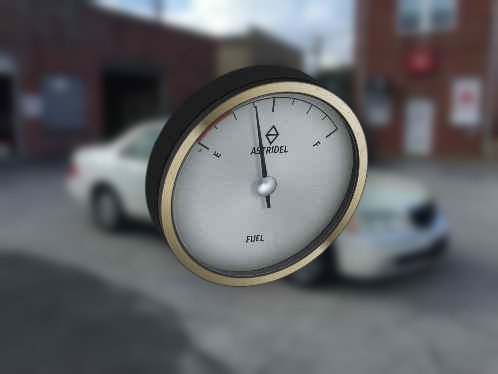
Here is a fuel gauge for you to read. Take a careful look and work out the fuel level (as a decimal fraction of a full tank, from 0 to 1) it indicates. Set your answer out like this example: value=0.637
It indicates value=0.375
